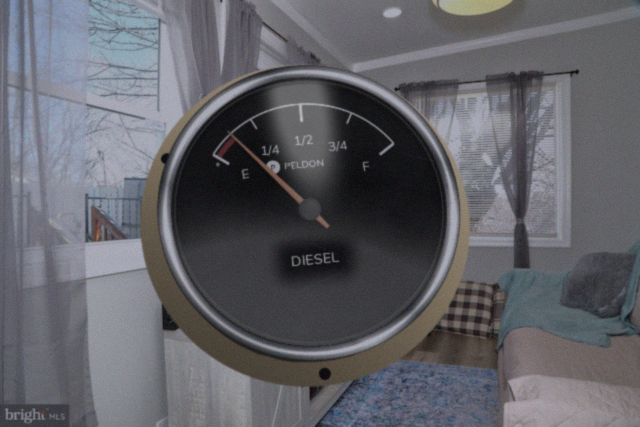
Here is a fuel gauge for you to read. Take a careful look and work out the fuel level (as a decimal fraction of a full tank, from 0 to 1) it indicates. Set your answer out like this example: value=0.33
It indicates value=0.125
